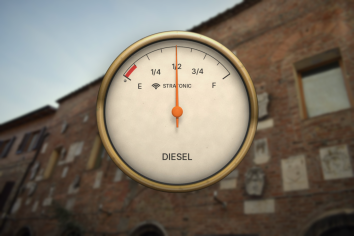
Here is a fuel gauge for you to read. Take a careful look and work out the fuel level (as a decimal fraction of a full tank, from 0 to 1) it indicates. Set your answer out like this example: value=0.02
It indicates value=0.5
